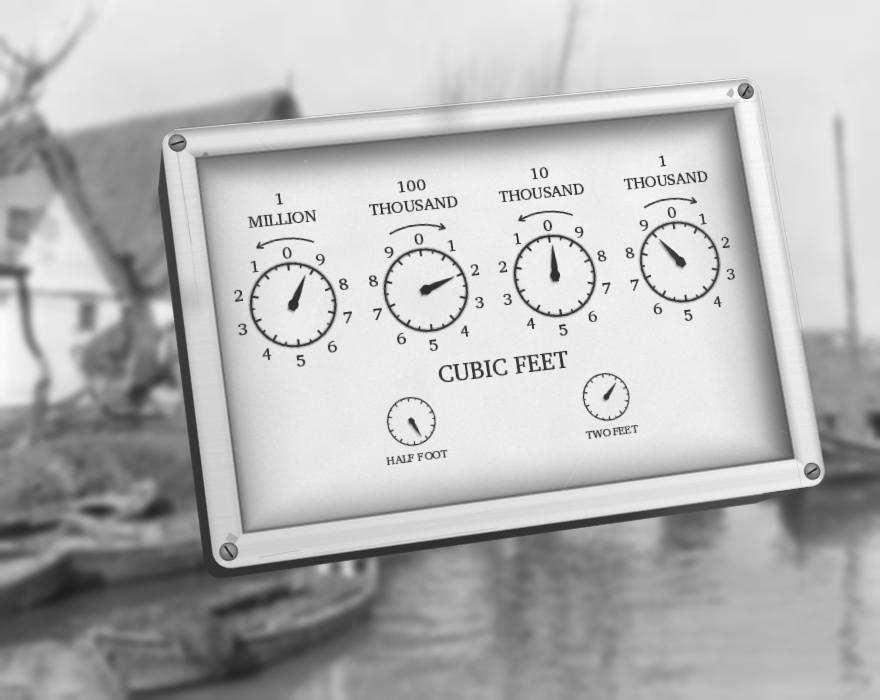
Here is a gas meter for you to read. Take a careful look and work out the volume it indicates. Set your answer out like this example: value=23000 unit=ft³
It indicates value=919900 unit=ft³
